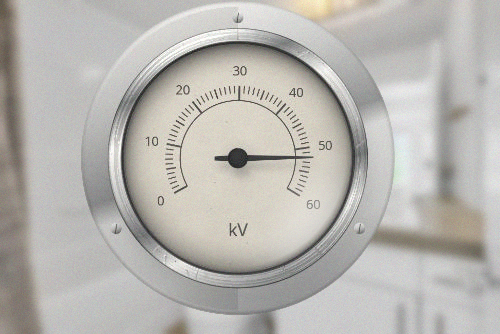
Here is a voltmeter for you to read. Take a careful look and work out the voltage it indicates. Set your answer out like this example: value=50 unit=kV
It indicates value=52 unit=kV
